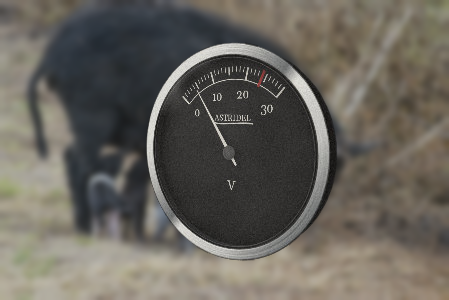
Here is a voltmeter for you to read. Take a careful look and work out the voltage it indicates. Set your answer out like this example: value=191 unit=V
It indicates value=5 unit=V
